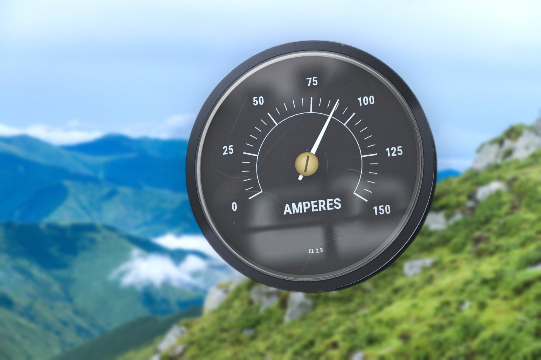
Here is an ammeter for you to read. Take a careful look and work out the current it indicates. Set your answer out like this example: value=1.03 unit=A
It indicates value=90 unit=A
